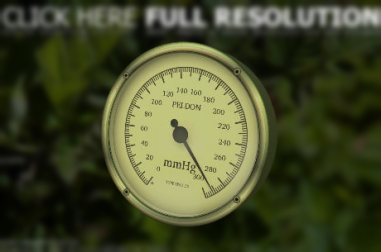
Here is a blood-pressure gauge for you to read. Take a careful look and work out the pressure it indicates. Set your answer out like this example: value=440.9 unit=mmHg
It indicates value=290 unit=mmHg
